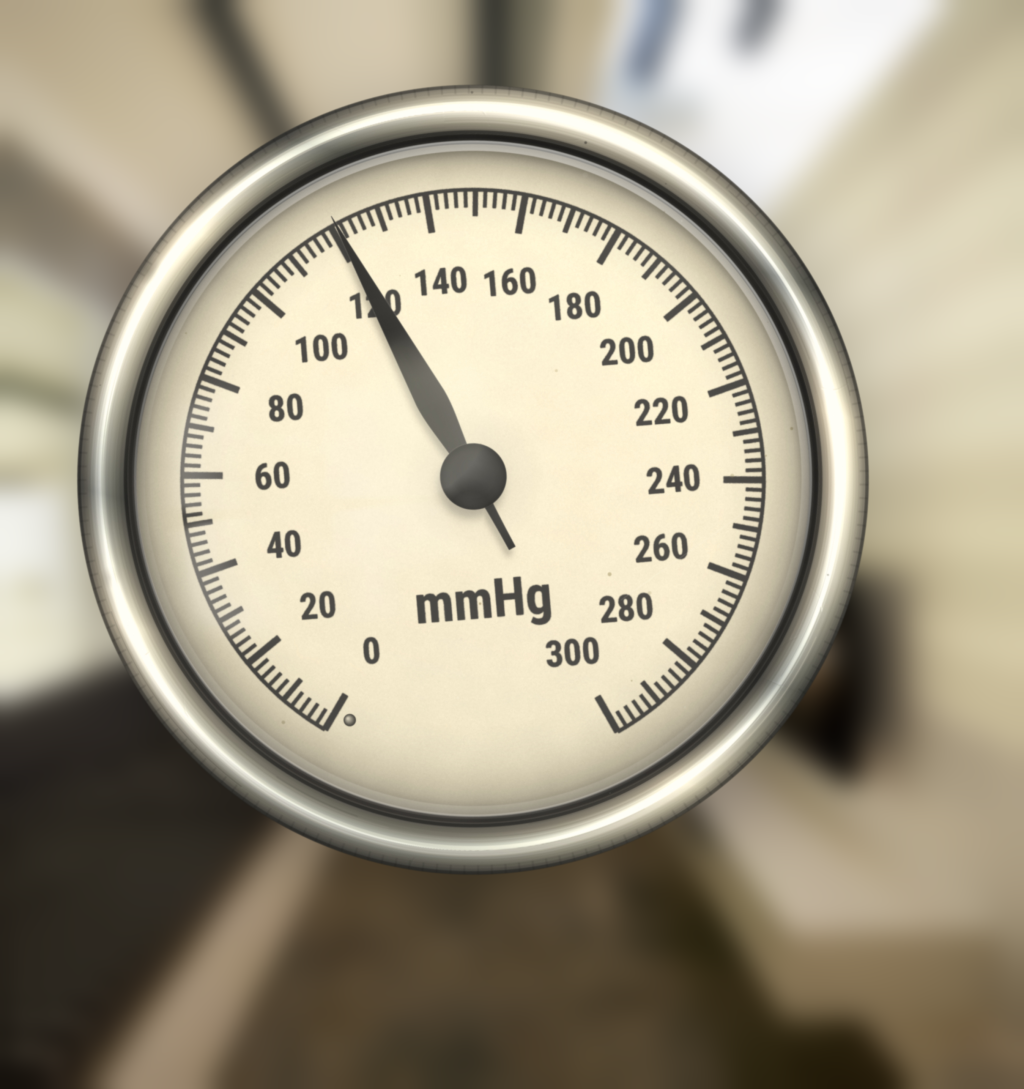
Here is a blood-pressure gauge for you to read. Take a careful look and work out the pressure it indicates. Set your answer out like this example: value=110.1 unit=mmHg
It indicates value=121 unit=mmHg
